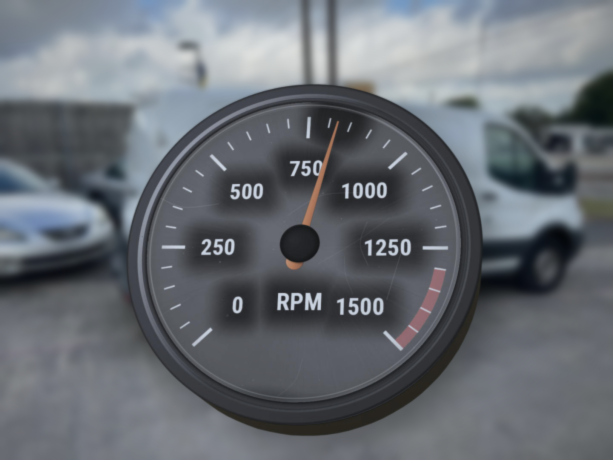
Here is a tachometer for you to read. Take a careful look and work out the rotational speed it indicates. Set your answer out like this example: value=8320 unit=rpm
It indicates value=825 unit=rpm
